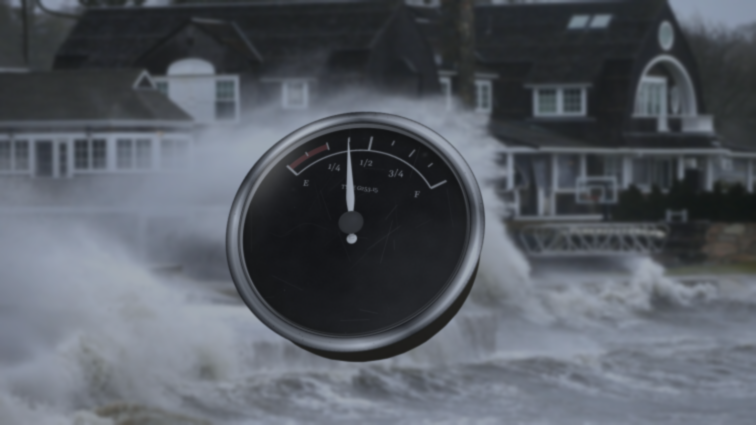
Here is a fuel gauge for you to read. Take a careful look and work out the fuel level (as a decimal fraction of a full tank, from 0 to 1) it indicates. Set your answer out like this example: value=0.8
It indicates value=0.375
